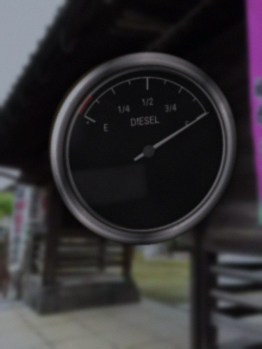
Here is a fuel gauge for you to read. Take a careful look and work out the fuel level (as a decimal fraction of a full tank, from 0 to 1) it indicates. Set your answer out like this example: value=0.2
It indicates value=1
